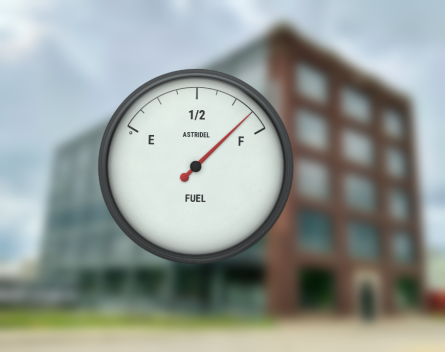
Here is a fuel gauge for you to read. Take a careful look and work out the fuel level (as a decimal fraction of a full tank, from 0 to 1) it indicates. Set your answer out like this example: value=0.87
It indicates value=0.875
